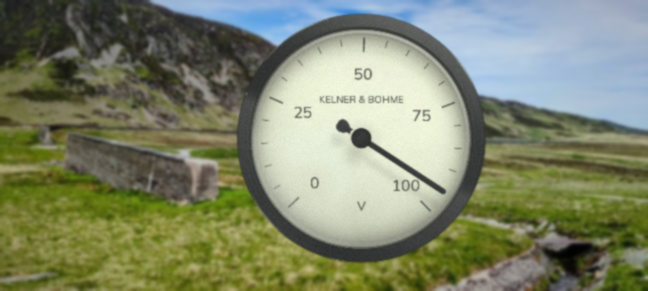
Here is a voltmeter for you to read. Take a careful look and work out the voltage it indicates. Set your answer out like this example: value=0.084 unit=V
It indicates value=95 unit=V
